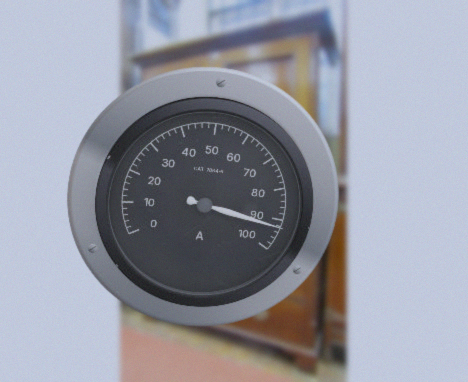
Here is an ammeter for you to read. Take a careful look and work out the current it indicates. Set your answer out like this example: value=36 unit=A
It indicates value=92 unit=A
